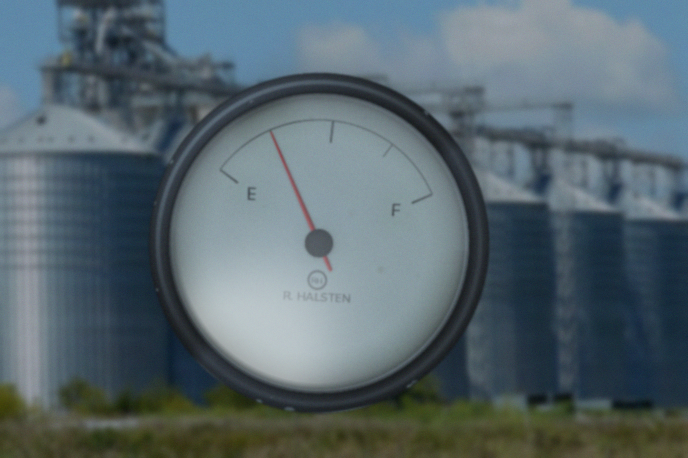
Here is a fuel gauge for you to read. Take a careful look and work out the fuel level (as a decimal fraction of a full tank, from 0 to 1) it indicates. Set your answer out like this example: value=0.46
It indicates value=0.25
